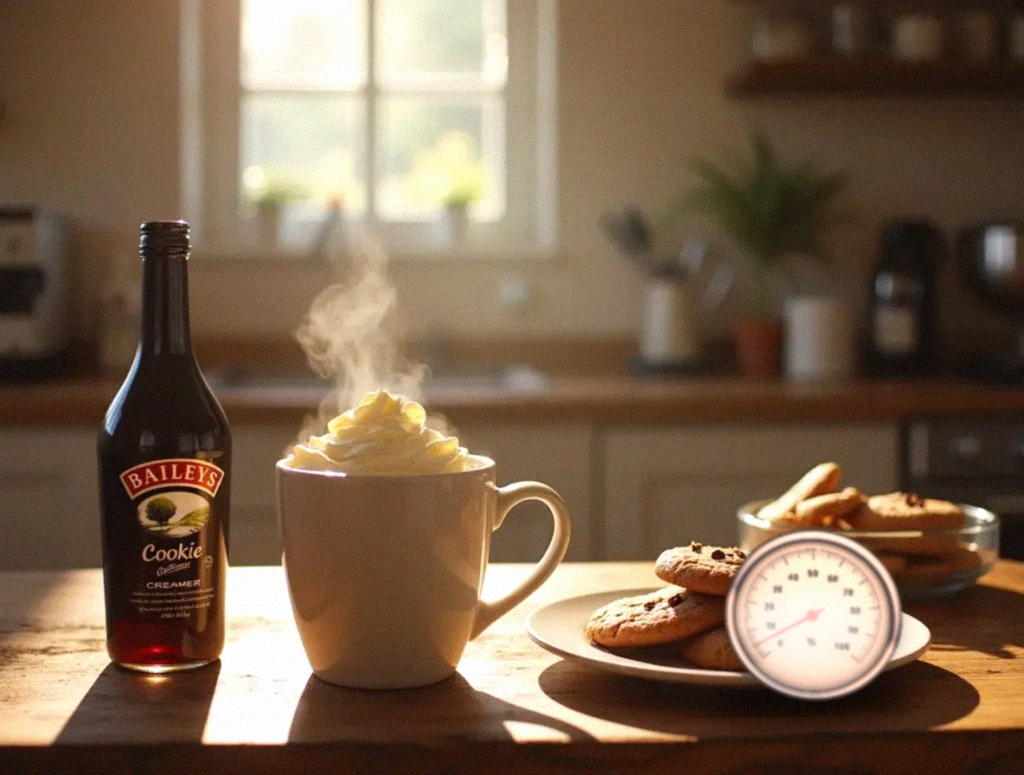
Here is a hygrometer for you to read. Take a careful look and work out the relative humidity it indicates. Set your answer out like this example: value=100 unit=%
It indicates value=5 unit=%
